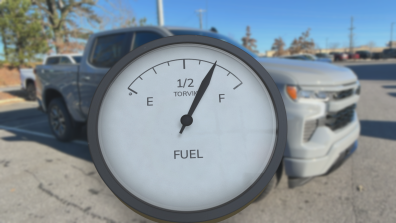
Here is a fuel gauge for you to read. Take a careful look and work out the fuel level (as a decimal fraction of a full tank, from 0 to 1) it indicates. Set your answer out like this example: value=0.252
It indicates value=0.75
